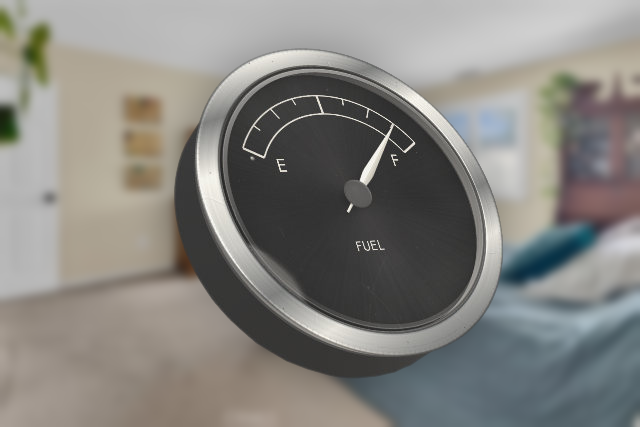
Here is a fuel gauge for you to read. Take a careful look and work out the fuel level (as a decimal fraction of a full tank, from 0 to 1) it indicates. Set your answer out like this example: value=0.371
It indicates value=0.875
